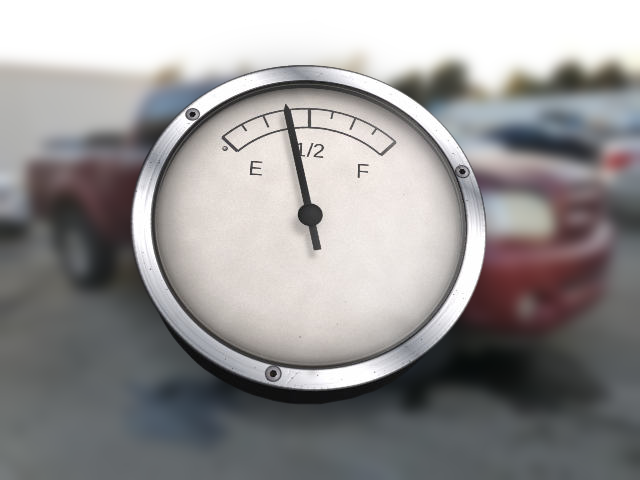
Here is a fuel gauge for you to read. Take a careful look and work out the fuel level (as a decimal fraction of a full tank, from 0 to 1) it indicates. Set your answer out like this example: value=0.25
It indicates value=0.375
